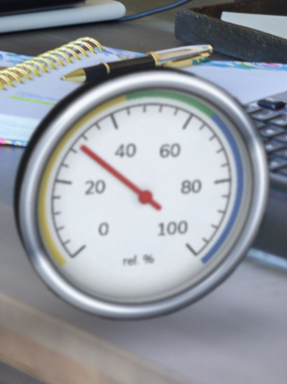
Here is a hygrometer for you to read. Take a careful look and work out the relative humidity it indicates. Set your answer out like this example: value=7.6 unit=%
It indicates value=30 unit=%
